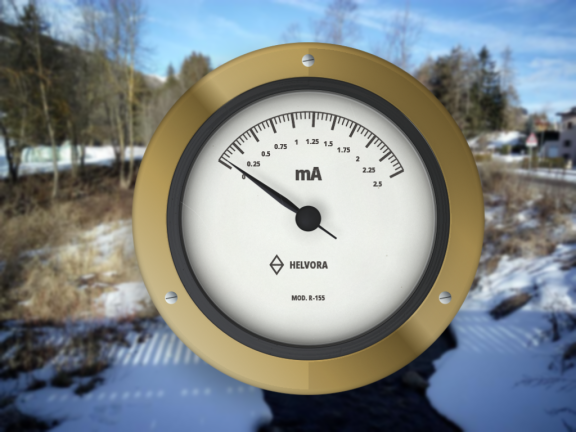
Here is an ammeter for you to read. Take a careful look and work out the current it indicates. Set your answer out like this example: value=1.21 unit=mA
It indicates value=0.05 unit=mA
